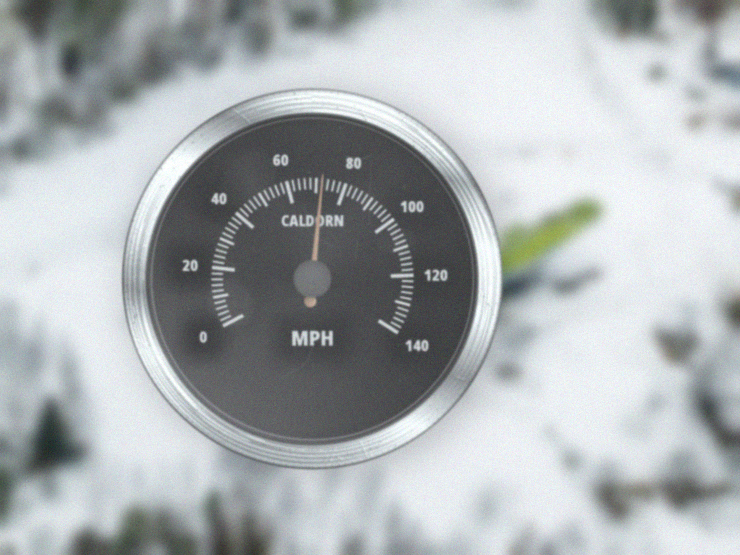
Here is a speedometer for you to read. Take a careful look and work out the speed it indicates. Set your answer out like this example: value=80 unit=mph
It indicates value=72 unit=mph
